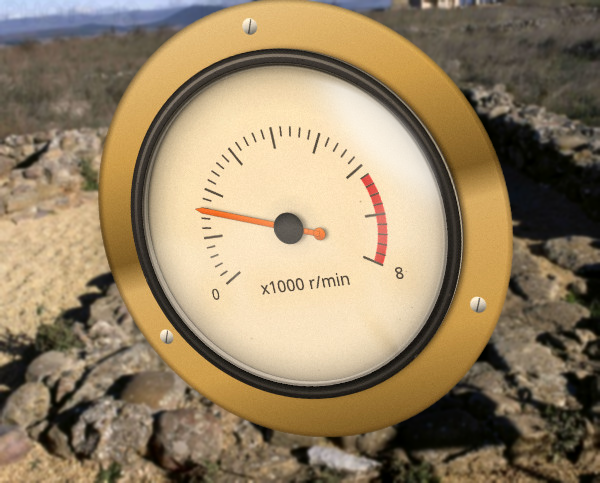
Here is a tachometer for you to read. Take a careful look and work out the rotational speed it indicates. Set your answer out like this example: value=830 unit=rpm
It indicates value=1600 unit=rpm
